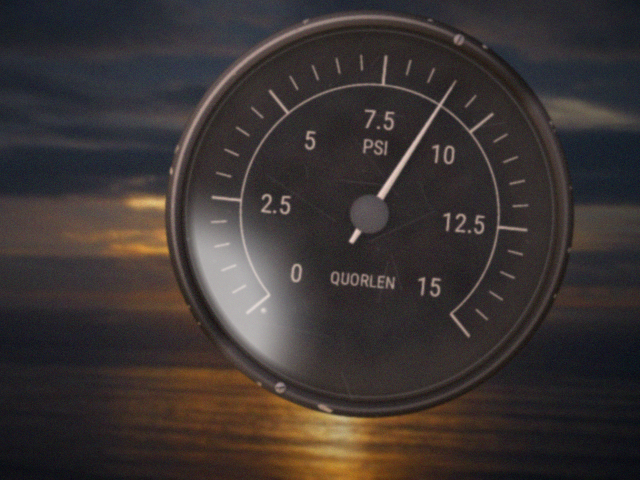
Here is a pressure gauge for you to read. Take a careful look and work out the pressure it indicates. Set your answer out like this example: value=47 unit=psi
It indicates value=9 unit=psi
